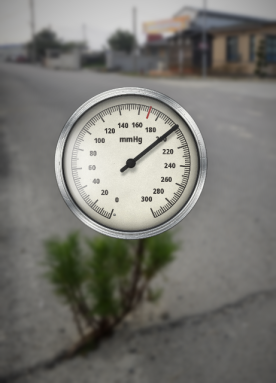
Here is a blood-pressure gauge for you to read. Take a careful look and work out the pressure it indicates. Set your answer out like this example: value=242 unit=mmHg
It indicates value=200 unit=mmHg
